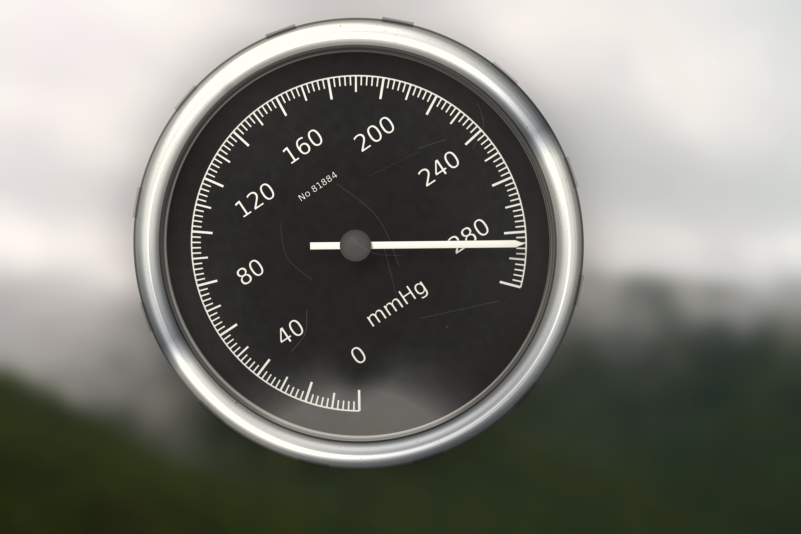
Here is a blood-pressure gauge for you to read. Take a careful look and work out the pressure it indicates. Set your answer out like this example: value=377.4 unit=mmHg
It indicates value=284 unit=mmHg
